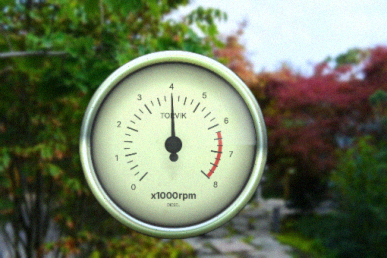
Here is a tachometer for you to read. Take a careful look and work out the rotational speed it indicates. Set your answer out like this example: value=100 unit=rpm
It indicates value=4000 unit=rpm
